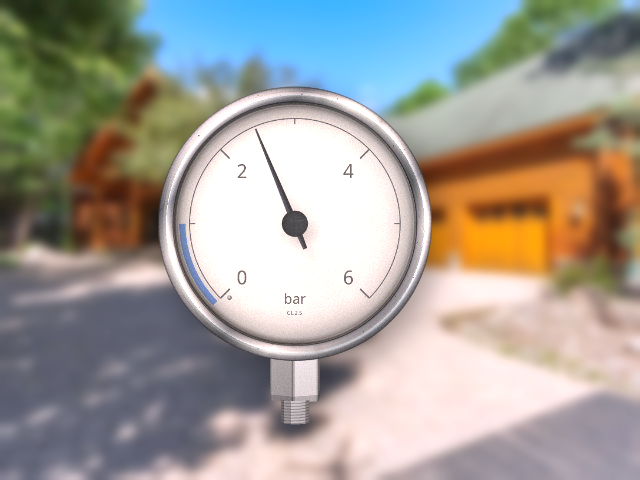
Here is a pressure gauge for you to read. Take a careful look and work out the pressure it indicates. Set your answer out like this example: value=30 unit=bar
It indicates value=2.5 unit=bar
